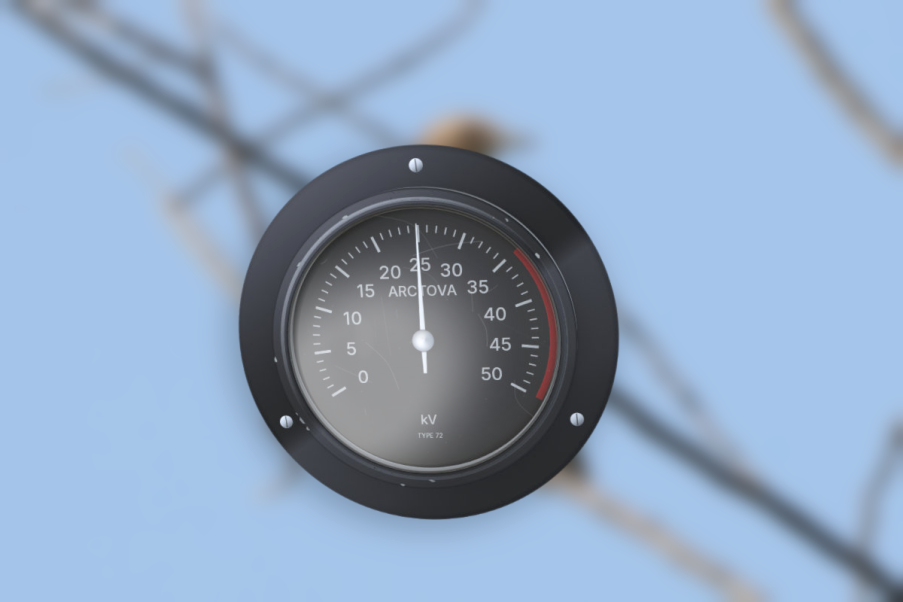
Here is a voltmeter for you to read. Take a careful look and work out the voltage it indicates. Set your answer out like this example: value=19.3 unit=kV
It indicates value=25 unit=kV
